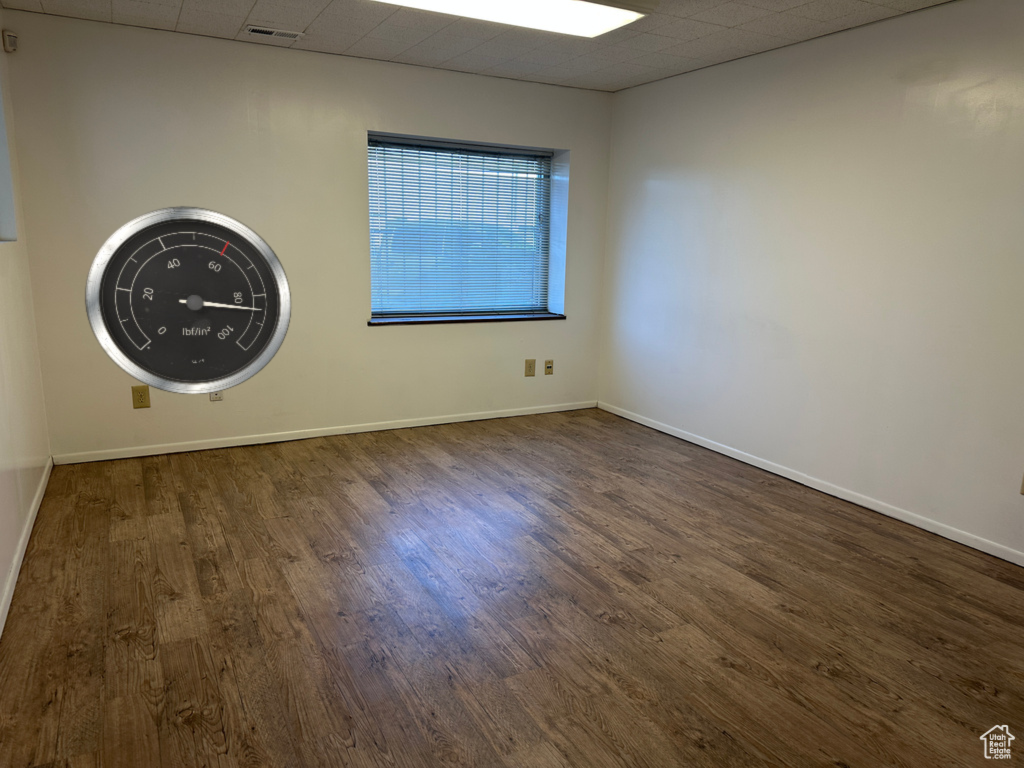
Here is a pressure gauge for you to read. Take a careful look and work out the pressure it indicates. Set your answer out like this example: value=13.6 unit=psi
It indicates value=85 unit=psi
